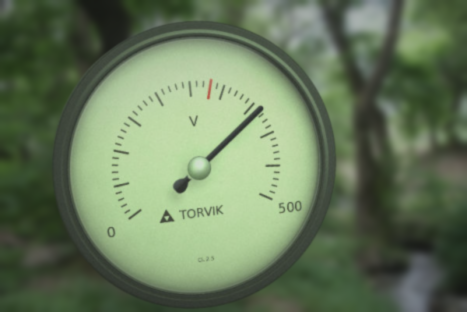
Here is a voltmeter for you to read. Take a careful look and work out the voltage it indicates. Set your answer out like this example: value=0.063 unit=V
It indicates value=360 unit=V
